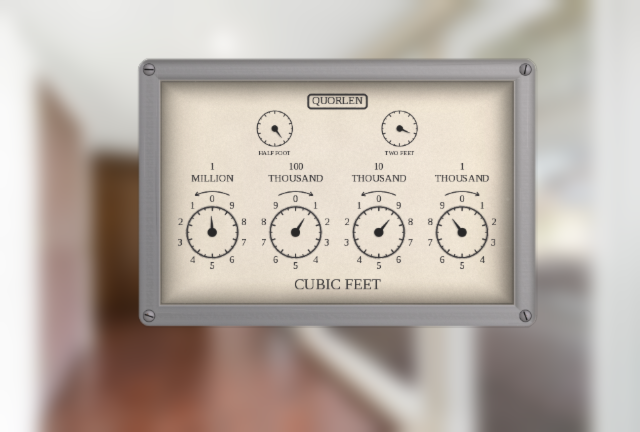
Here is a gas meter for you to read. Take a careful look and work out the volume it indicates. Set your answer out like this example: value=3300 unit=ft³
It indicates value=8900 unit=ft³
